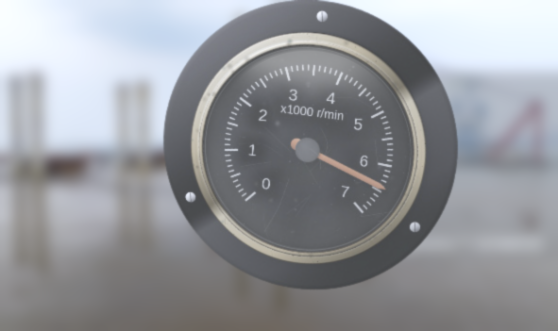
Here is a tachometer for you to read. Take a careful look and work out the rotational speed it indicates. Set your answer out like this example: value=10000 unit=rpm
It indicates value=6400 unit=rpm
